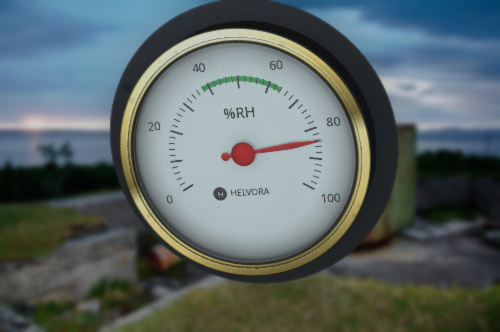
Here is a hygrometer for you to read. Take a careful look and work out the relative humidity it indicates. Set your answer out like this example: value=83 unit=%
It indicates value=84 unit=%
